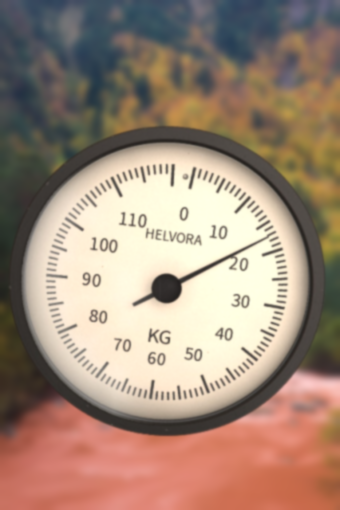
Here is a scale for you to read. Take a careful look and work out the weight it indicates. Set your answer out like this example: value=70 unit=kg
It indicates value=17 unit=kg
